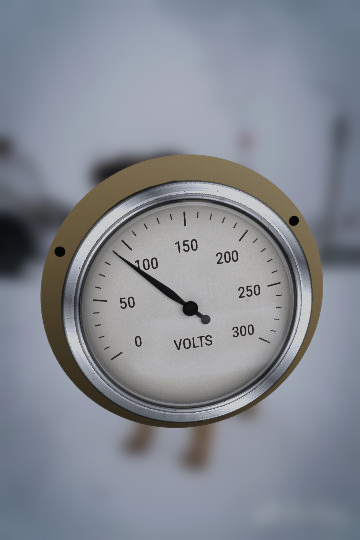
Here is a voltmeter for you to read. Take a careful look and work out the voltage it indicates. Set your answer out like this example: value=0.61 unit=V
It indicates value=90 unit=V
